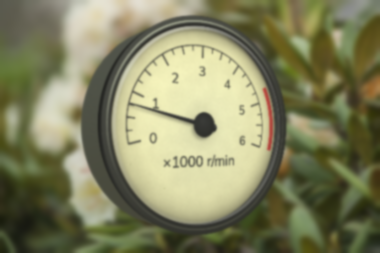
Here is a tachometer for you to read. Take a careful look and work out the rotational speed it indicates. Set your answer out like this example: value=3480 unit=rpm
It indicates value=750 unit=rpm
